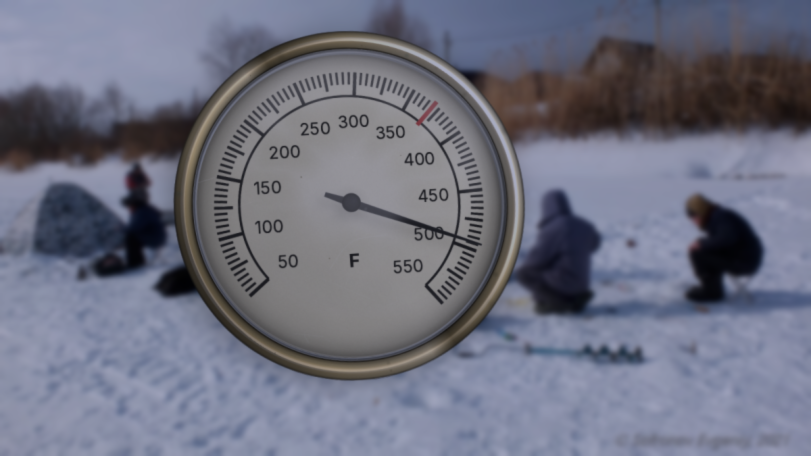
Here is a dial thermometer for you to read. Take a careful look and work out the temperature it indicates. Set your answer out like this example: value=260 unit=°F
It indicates value=495 unit=°F
